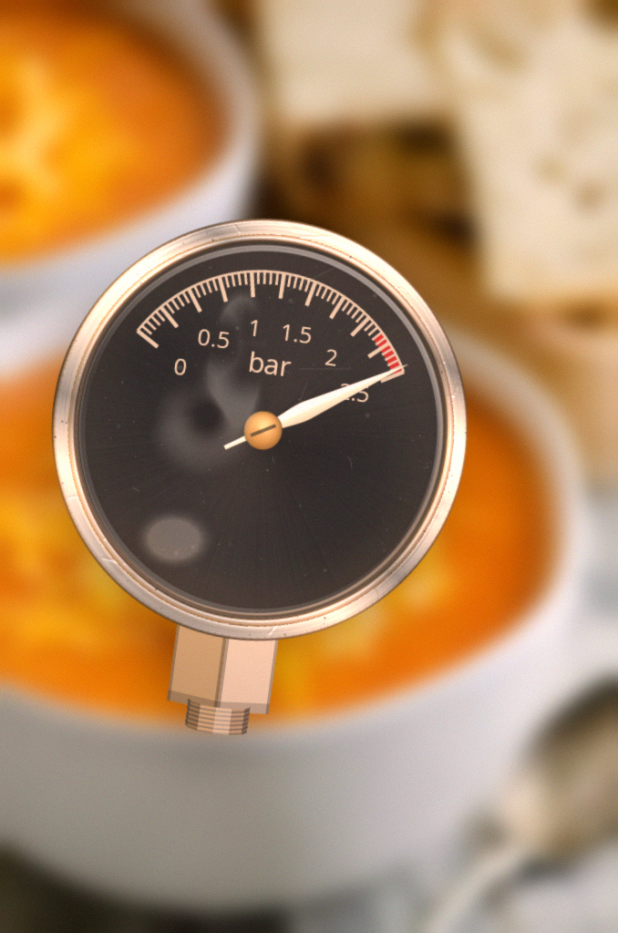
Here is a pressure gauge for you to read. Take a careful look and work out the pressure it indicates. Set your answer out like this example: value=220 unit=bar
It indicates value=2.45 unit=bar
